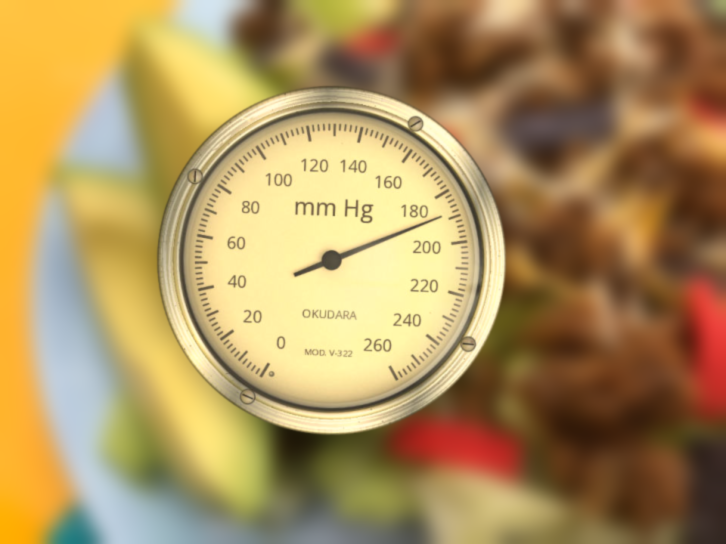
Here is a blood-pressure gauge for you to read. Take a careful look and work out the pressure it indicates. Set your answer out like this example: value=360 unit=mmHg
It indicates value=188 unit=mmHg
